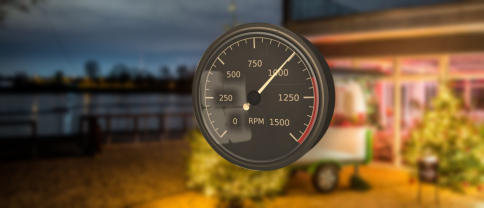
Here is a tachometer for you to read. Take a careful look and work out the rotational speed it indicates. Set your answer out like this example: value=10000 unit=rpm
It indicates value=1000 unit=rpm
